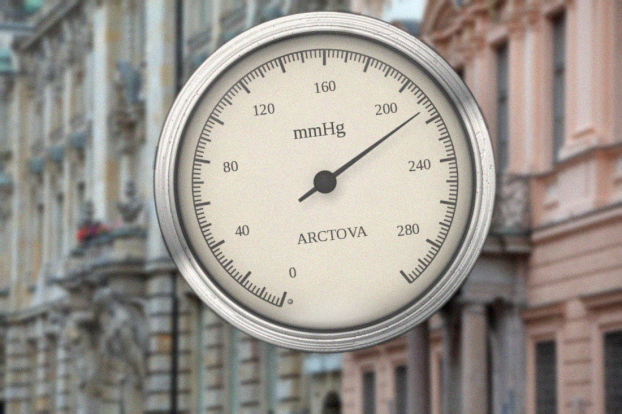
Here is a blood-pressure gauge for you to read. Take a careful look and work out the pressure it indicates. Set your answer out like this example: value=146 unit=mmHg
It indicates value=214 unit=mmHg
